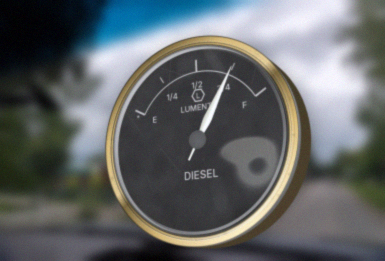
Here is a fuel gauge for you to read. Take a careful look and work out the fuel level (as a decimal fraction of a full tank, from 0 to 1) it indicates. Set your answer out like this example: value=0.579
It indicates value=0.75
